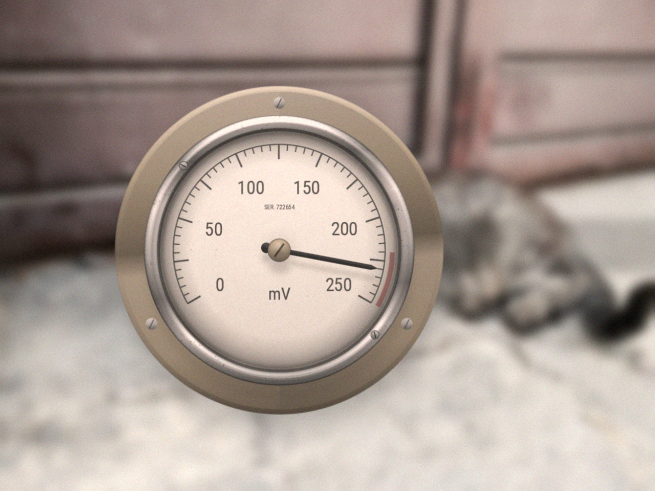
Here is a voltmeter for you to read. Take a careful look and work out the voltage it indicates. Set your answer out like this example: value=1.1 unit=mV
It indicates value=230 unit=mV
